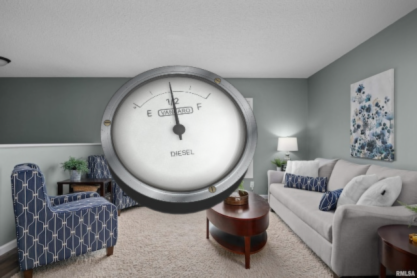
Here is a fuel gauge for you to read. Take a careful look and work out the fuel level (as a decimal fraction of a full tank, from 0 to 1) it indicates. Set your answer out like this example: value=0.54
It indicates value=0.5
